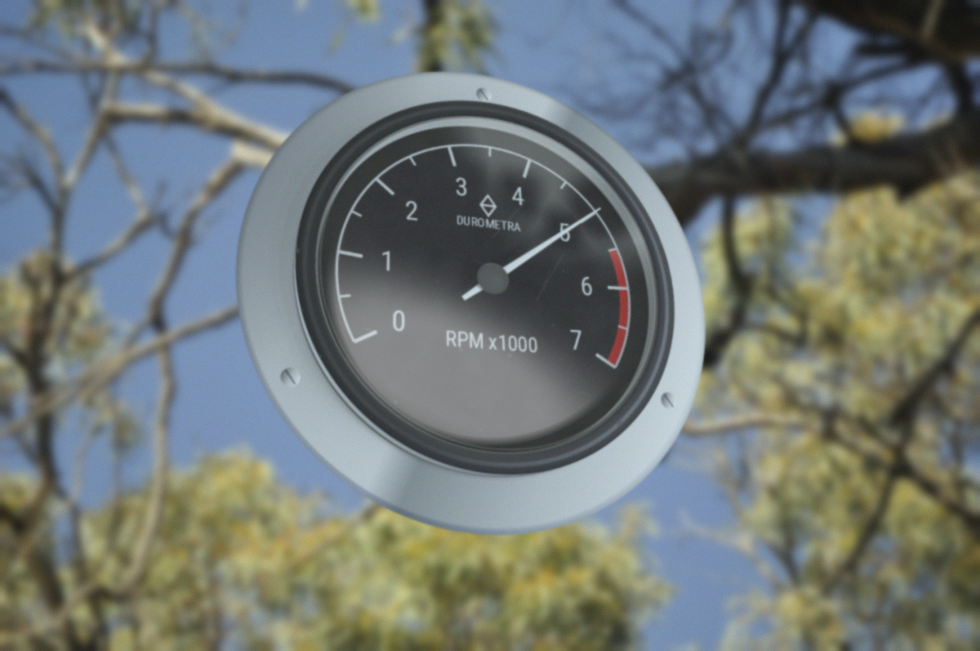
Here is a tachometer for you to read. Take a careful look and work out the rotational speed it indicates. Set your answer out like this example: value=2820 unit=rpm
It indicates value=5000 unit=rpm
